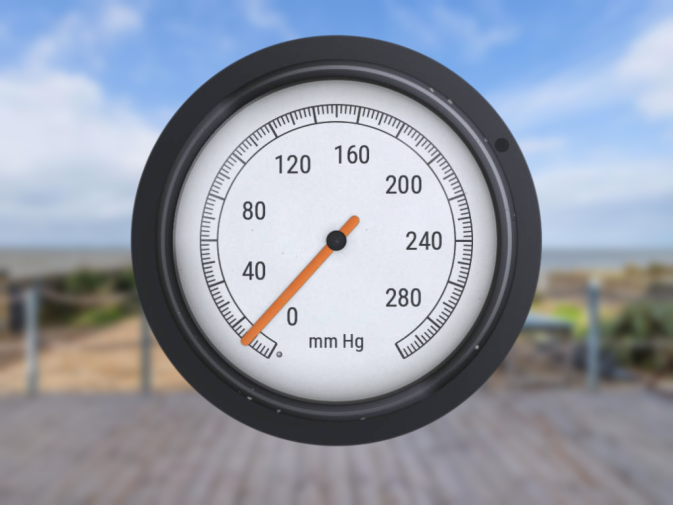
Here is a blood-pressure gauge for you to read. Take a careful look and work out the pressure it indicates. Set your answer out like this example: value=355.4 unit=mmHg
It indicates value=12 unit=mmHg
